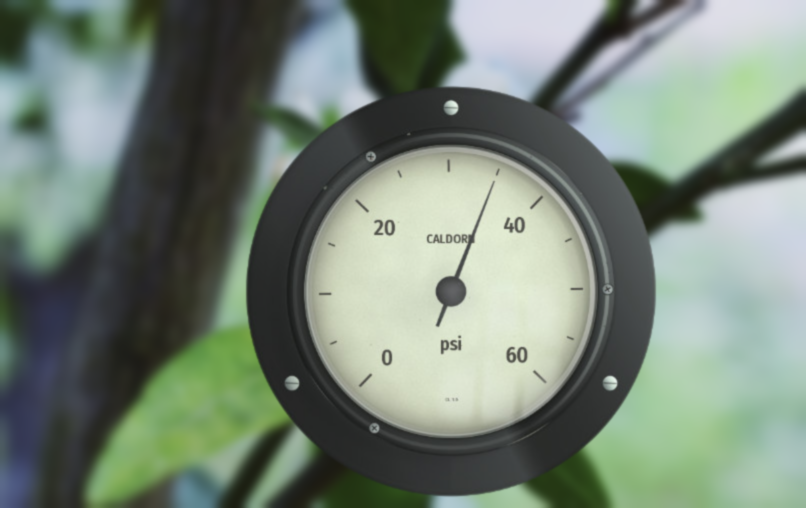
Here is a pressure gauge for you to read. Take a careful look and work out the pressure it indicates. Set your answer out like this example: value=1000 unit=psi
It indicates value=35 unit=psi
